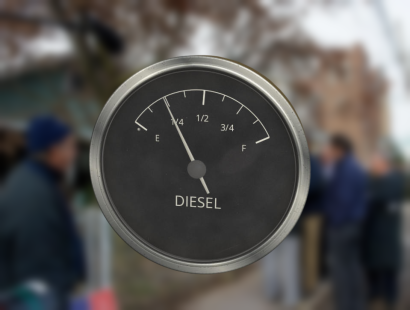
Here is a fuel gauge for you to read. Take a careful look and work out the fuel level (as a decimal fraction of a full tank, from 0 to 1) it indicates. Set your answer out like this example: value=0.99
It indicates value=0.25
